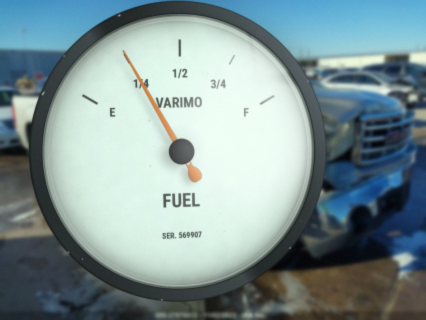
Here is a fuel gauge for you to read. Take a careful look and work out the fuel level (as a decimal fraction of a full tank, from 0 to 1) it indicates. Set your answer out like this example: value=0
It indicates value=0.25
